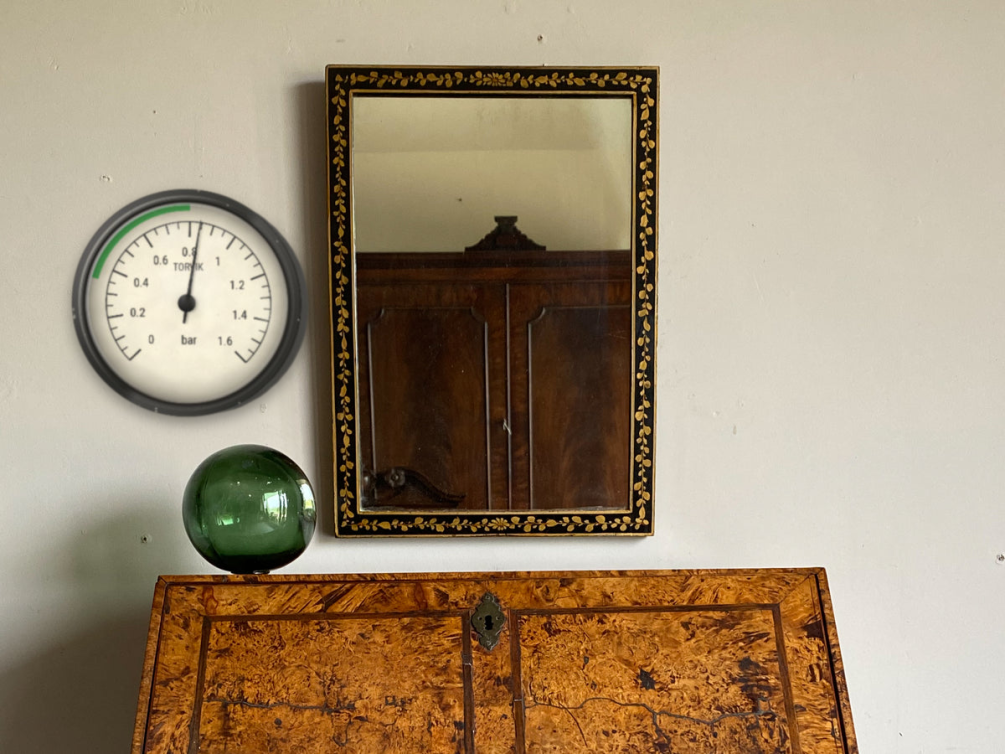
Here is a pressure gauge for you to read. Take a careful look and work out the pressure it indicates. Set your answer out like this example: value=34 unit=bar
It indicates value=0.85 unit=bar
